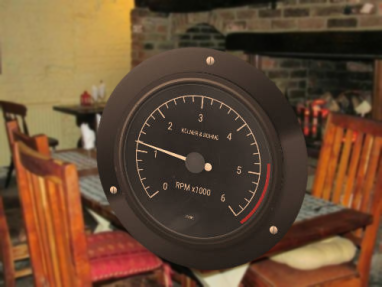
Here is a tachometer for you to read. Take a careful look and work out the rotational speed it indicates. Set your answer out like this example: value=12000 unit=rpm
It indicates value=1200 unit=rpm
